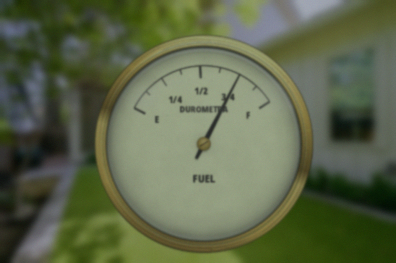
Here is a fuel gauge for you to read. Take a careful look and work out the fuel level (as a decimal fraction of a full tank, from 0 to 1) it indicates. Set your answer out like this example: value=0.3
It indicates value=0.75
